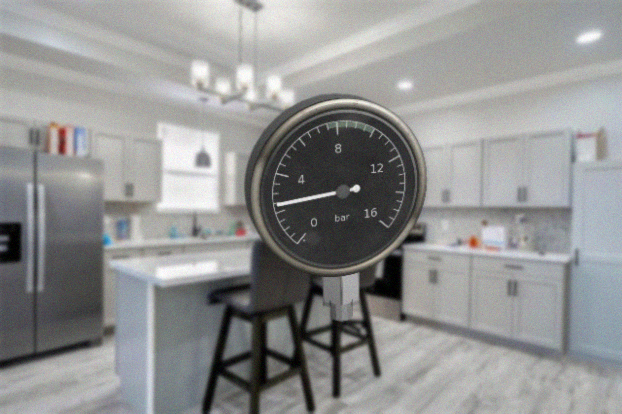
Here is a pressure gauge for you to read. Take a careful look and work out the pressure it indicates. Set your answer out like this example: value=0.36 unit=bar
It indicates value=2.5 unit=bar
